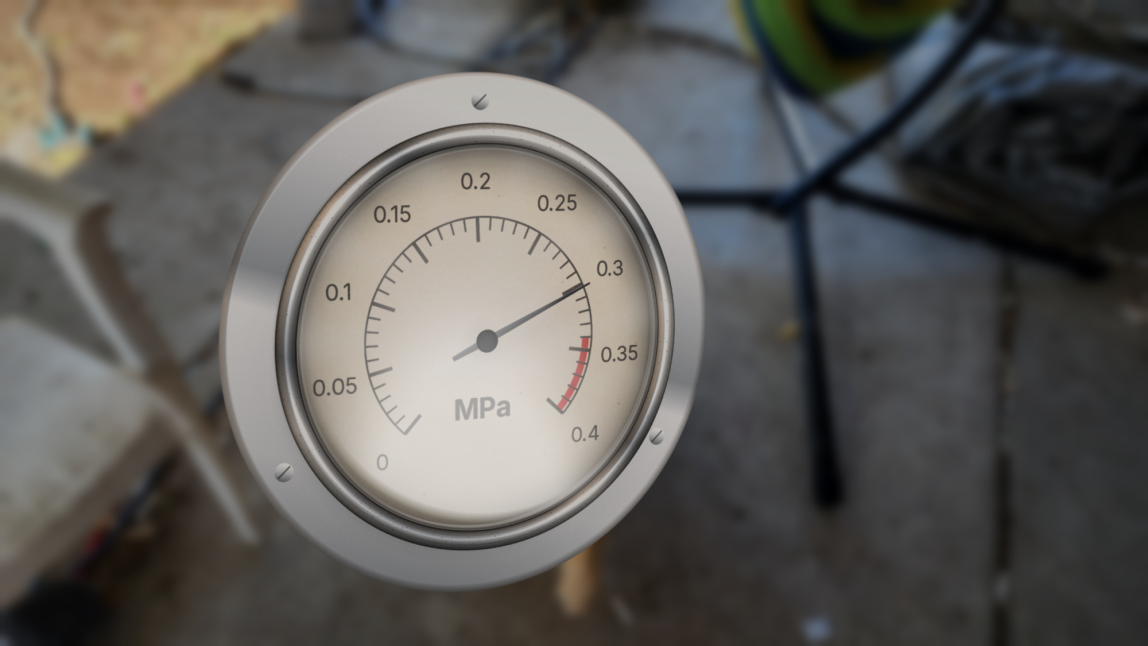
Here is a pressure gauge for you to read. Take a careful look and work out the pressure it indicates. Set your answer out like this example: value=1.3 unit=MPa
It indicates value=0.3 unit=MPa
